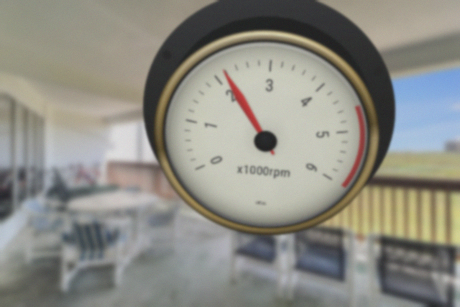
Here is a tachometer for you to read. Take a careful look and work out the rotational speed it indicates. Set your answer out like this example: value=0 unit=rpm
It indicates value=2200 unit=rpm
